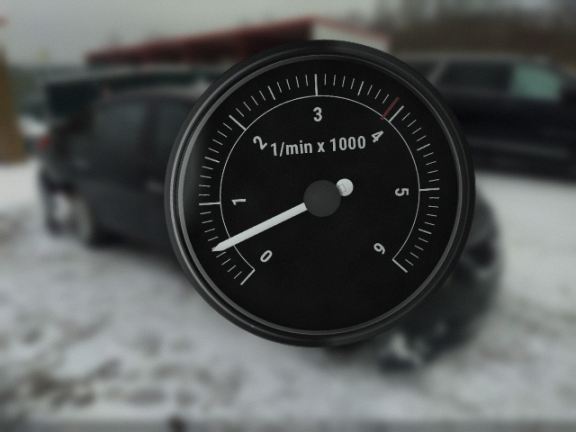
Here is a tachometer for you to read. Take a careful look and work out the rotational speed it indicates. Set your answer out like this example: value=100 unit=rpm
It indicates value=500 unit=rpm
